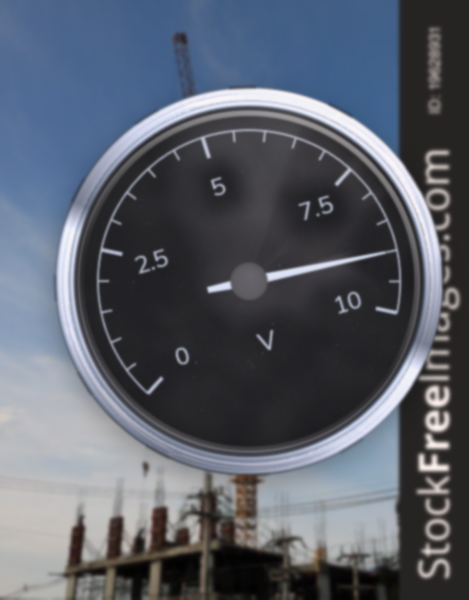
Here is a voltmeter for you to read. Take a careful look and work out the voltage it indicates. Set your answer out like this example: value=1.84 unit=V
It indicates value=9 unit=V
